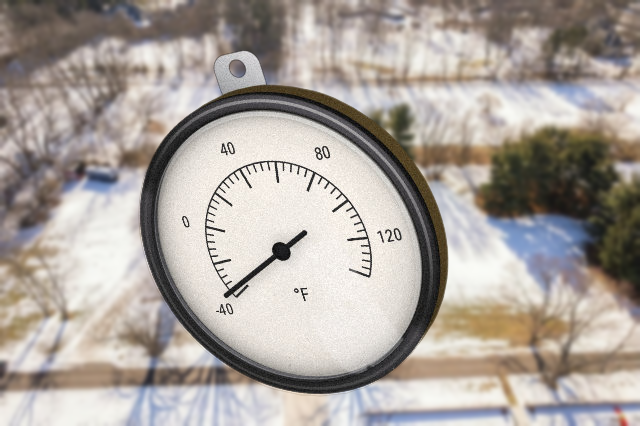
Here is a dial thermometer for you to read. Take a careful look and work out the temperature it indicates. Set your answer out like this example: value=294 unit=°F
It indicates value=-36 unit=°F
